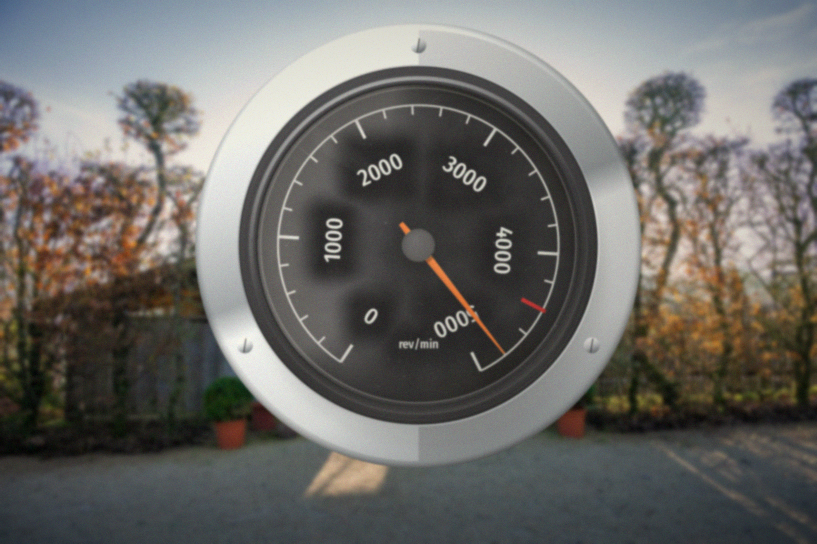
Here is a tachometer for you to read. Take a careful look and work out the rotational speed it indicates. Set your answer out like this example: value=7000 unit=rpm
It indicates value=4800 unit=rpm
